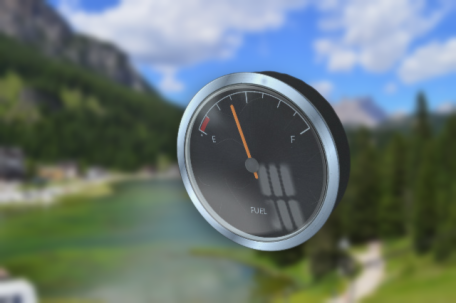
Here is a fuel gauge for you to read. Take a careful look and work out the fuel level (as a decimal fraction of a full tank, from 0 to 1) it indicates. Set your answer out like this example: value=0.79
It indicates value=0.375
